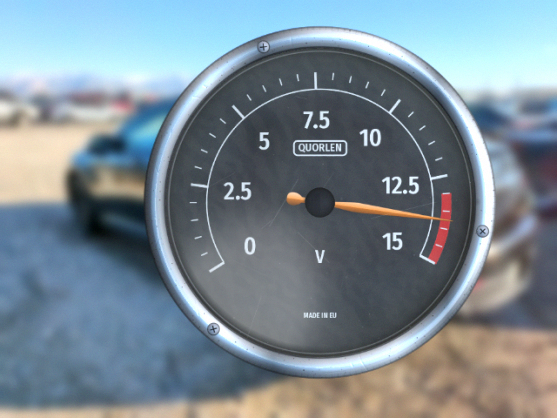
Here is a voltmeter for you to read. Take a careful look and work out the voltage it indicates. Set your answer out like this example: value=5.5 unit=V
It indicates value=13.75 unit=V
